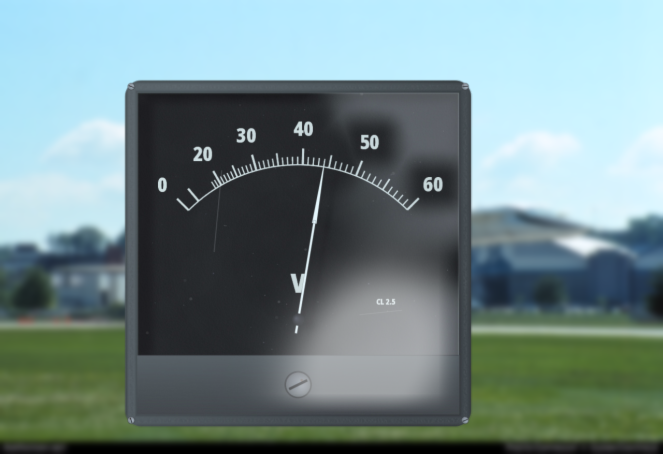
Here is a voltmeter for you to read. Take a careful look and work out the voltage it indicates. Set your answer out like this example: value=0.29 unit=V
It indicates value=44 unit=V
